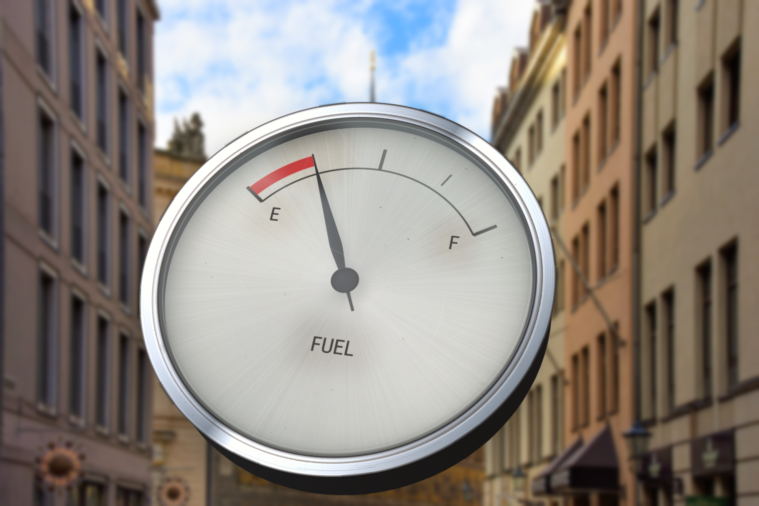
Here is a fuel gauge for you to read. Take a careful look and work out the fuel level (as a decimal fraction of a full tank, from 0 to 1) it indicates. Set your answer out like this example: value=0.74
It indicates value=0.25
